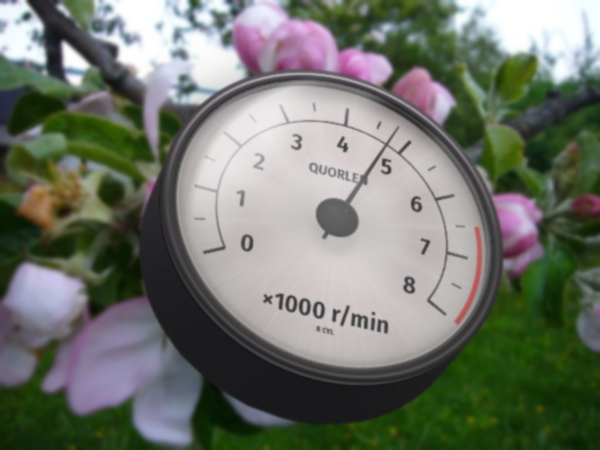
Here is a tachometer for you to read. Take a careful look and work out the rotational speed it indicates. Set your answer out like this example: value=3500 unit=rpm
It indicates value=4750 unit=rpm
